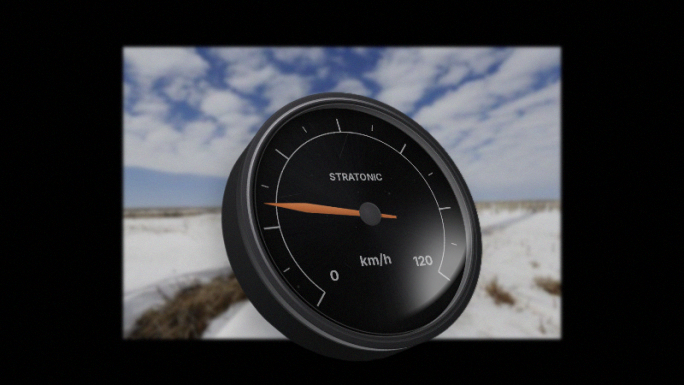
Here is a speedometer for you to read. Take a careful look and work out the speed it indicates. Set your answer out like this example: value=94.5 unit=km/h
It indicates value=25 unit=km/h
